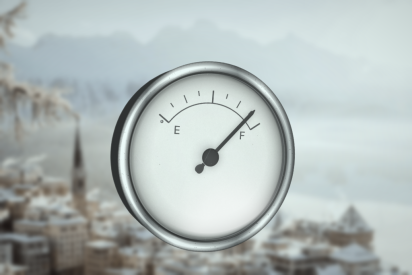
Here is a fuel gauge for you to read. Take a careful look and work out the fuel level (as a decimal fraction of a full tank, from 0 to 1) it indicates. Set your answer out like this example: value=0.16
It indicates value=0.875
